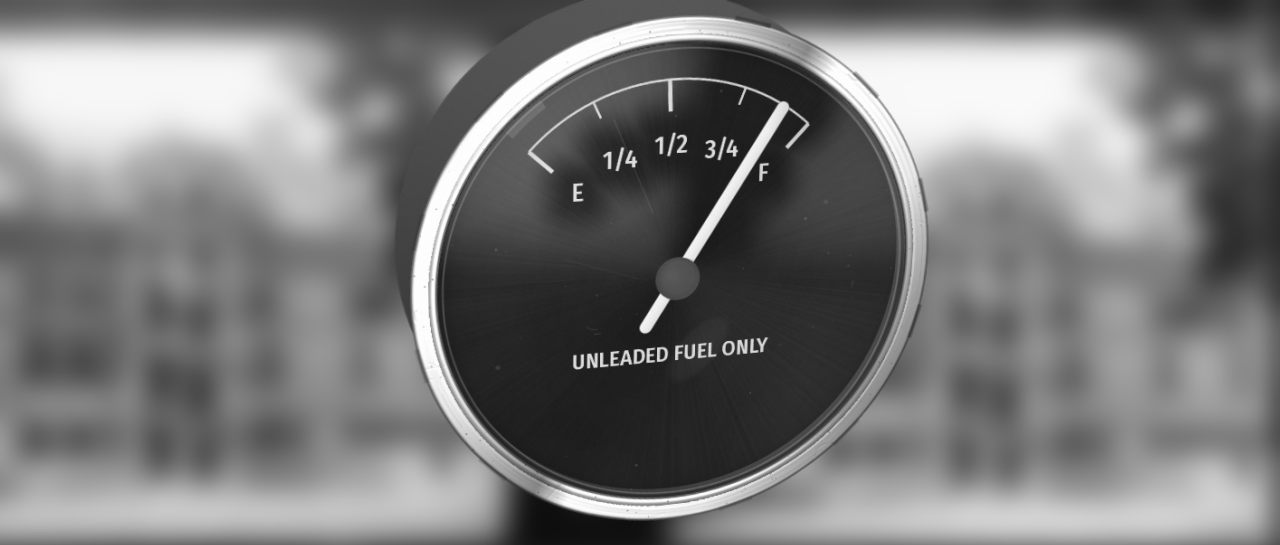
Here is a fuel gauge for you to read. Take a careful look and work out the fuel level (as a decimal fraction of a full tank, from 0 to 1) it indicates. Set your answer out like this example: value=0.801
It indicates value=0.875
